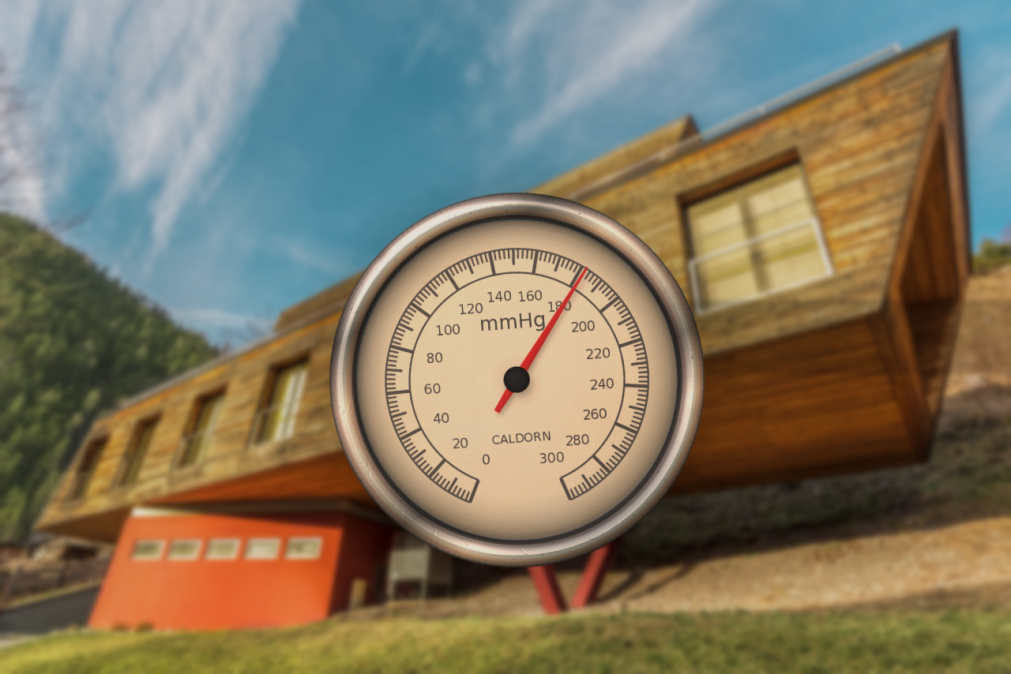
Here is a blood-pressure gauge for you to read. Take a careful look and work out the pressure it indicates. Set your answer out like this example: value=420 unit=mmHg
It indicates value=182 unit=mmHg
